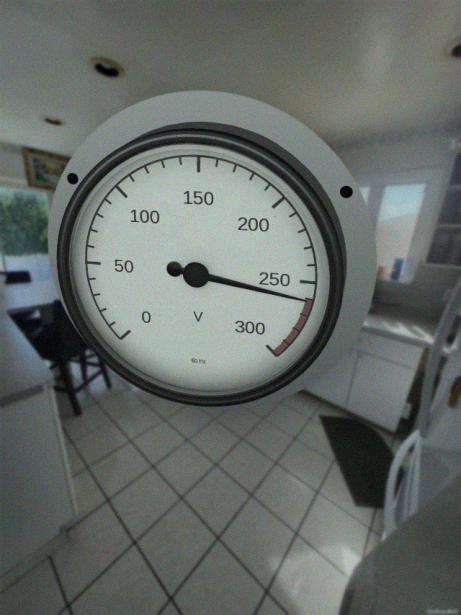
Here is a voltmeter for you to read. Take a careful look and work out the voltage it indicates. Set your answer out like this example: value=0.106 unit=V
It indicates value=260 unit=V
